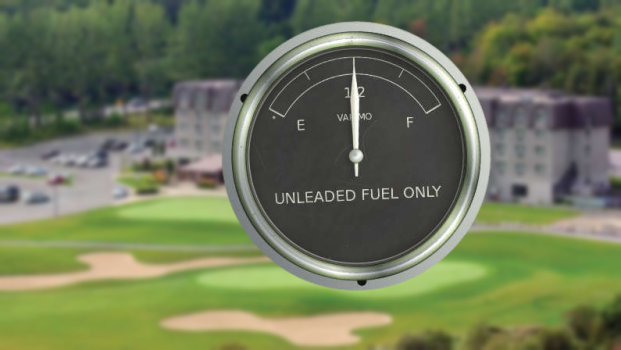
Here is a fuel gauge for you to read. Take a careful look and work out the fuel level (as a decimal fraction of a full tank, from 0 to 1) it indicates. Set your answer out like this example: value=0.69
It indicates value=0.5
